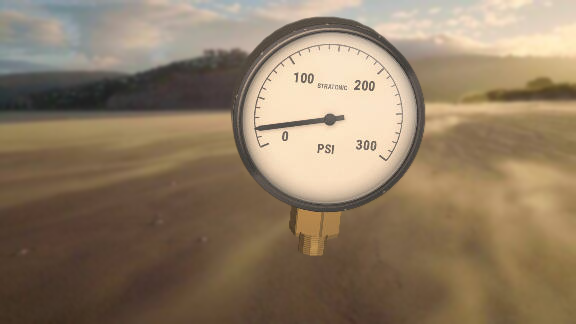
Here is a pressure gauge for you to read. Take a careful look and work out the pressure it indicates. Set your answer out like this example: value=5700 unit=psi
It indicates value=20 unit=psi
